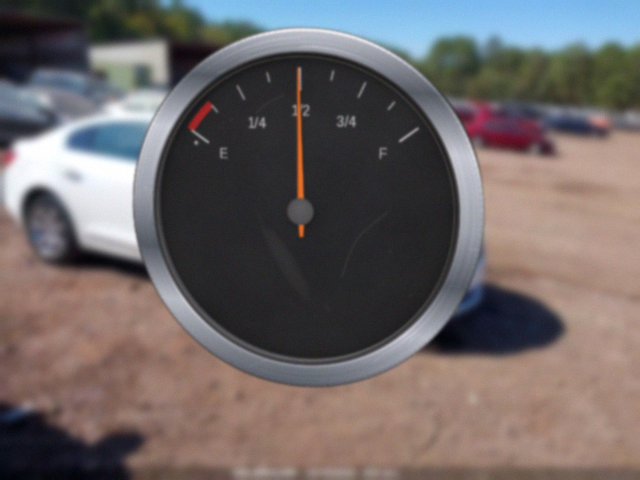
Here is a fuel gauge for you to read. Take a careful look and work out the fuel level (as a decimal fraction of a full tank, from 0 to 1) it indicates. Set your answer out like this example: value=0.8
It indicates value=0.5
